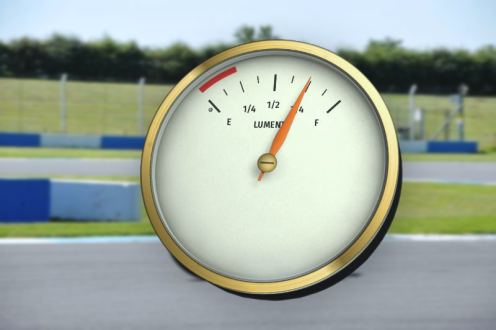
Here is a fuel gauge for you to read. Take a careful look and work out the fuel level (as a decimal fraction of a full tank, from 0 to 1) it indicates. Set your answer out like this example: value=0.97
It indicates value=0.75
